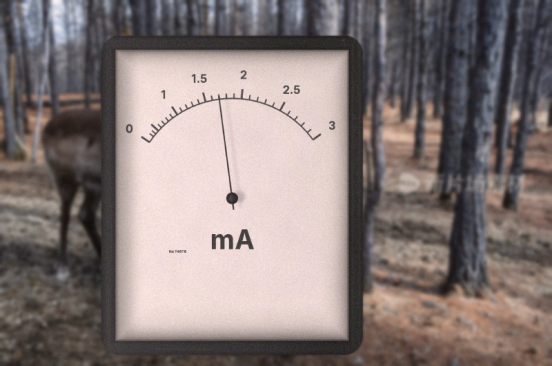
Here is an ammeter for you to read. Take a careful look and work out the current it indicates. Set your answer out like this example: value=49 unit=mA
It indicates value=1.7 unit=mA
